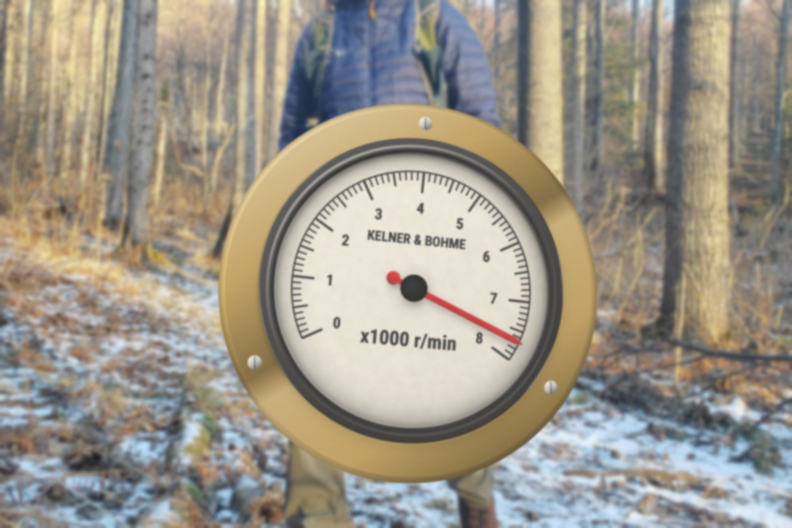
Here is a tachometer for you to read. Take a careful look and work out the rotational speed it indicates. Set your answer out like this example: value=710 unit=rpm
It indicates value=7700 unit=rpm
